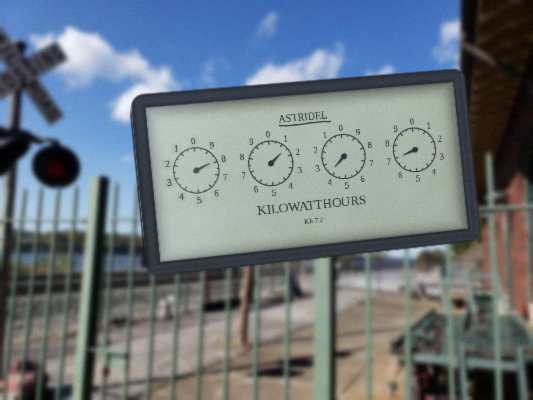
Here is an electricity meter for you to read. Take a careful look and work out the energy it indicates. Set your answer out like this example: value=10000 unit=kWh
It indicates value=8137 unit=kWh
